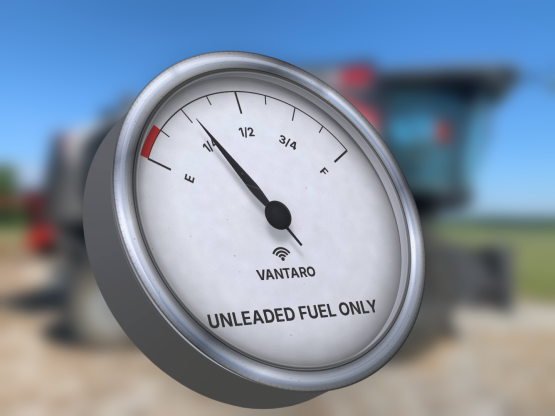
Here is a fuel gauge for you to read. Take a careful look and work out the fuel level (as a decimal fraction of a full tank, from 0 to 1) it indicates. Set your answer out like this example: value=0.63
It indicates value=0.25
